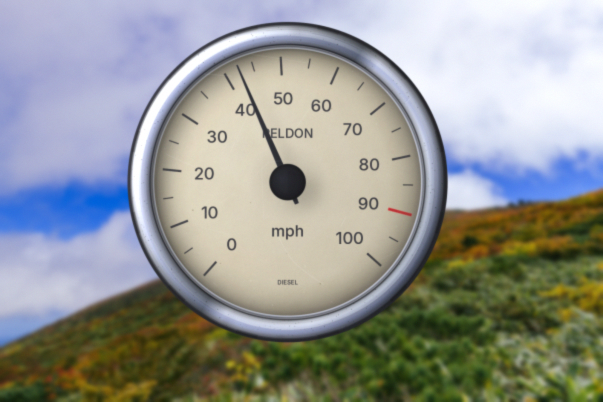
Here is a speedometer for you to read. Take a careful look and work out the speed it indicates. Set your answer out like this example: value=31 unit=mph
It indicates value=42.5 unit=mph
